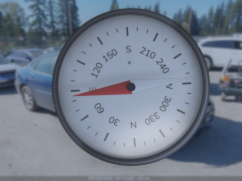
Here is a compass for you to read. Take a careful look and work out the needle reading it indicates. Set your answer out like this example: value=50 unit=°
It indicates value=85 unit=°
